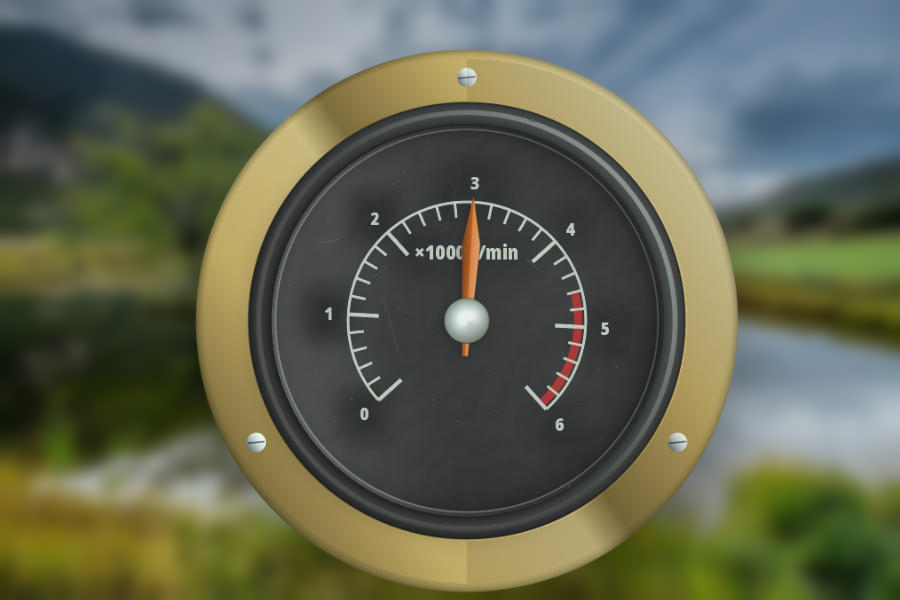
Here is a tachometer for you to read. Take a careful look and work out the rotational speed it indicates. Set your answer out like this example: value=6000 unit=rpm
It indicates value=3000 unit=rpm
